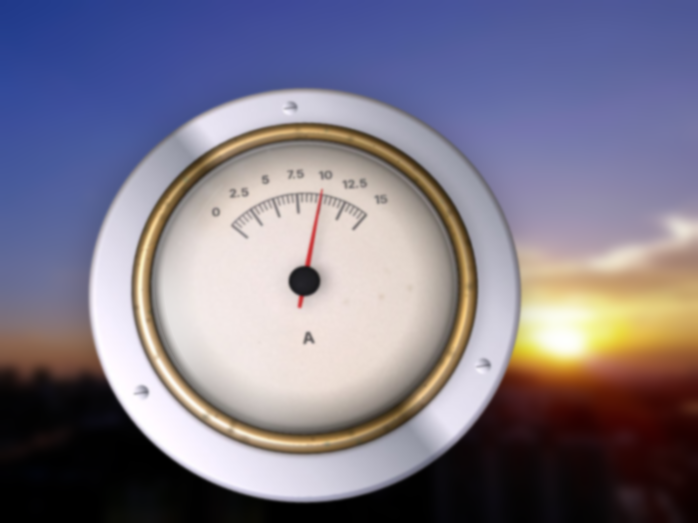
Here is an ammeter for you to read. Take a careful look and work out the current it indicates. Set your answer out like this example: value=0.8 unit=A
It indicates value=10 unit=A
